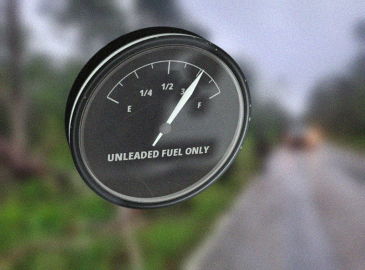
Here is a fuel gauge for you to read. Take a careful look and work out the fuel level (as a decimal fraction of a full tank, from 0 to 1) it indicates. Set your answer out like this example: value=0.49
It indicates value=0.75
